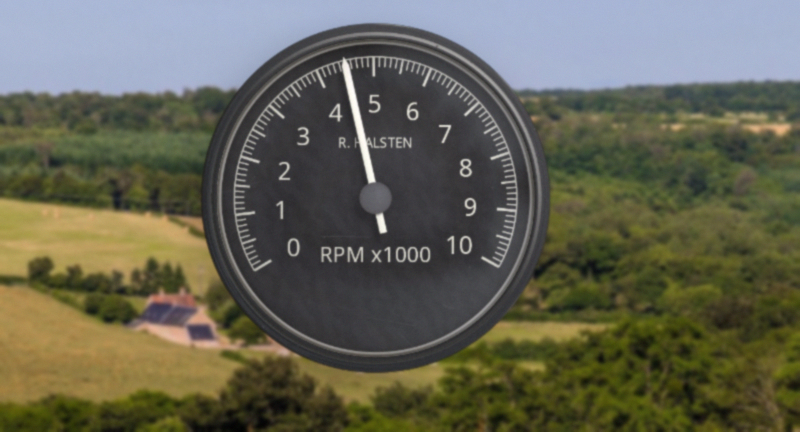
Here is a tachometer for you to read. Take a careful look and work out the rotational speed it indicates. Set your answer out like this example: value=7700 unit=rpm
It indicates value=4500 unit=rpm
